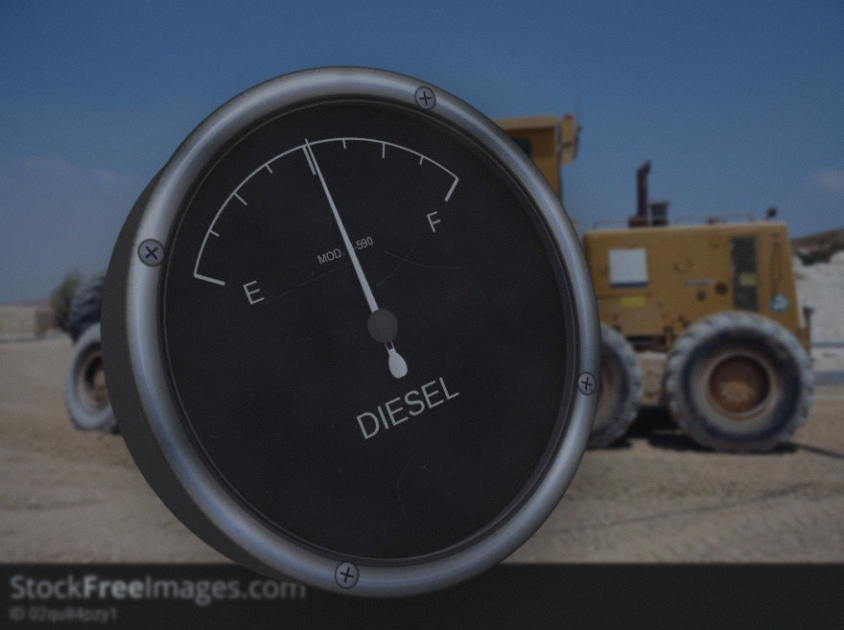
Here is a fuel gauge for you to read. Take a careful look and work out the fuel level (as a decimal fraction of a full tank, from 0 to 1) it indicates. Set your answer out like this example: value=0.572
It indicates value=0.5
